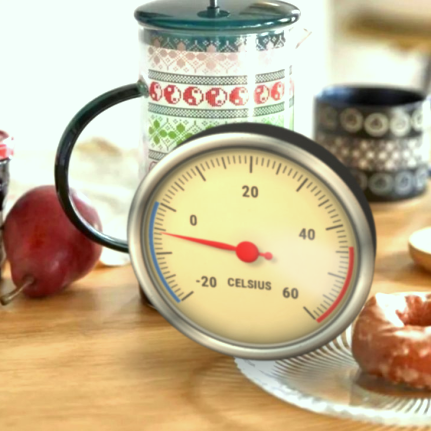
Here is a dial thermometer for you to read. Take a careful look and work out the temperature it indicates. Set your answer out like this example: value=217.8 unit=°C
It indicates value=-5 unit=°C
